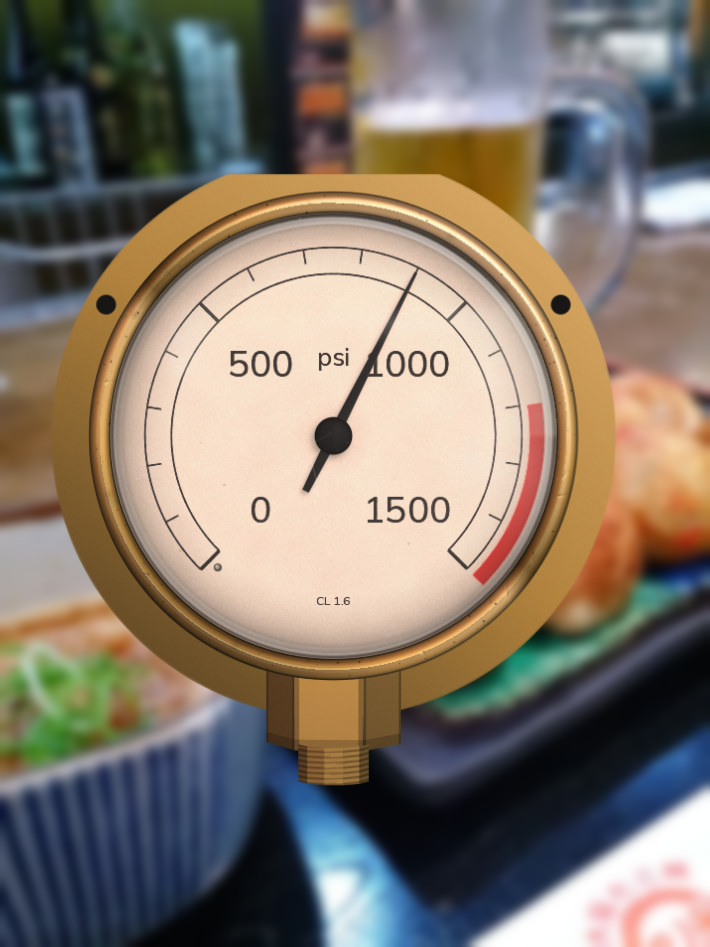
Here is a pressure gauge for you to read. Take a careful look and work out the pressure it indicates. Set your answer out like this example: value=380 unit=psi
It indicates value=900 unit=psi
